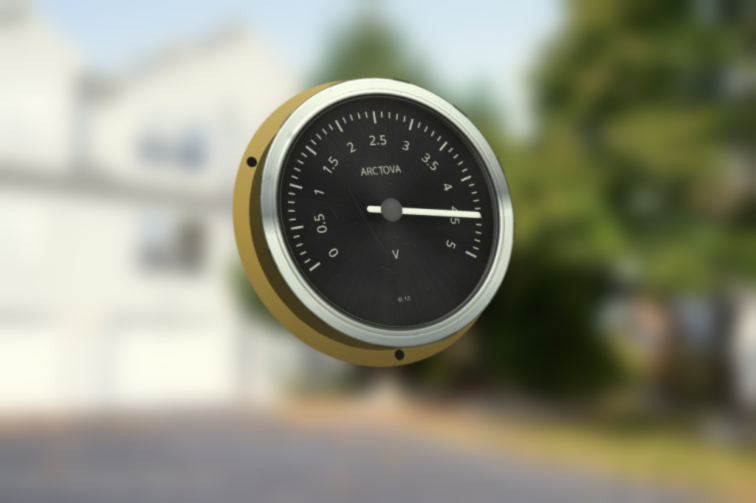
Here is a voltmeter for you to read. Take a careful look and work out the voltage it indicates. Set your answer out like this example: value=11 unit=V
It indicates value=4.5 unit=V
